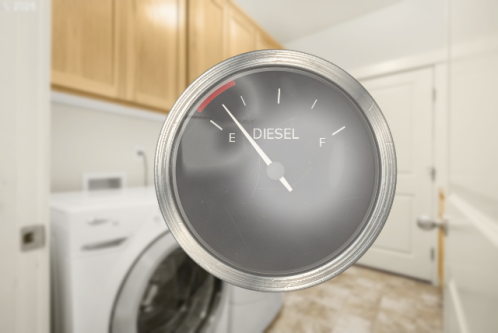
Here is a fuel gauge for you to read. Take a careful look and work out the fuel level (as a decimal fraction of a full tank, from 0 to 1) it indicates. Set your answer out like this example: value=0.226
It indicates value=0.125
